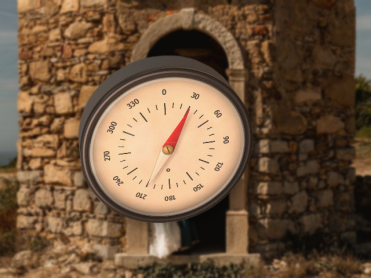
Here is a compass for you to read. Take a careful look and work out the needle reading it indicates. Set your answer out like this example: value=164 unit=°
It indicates value=30 unit=°
